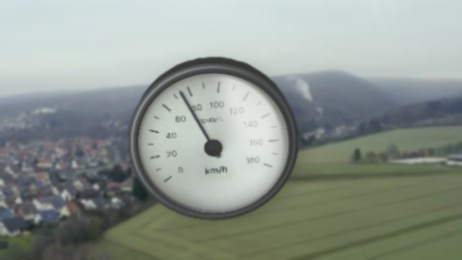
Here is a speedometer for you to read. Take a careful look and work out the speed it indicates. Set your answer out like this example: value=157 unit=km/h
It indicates value=75 unit=km/h
